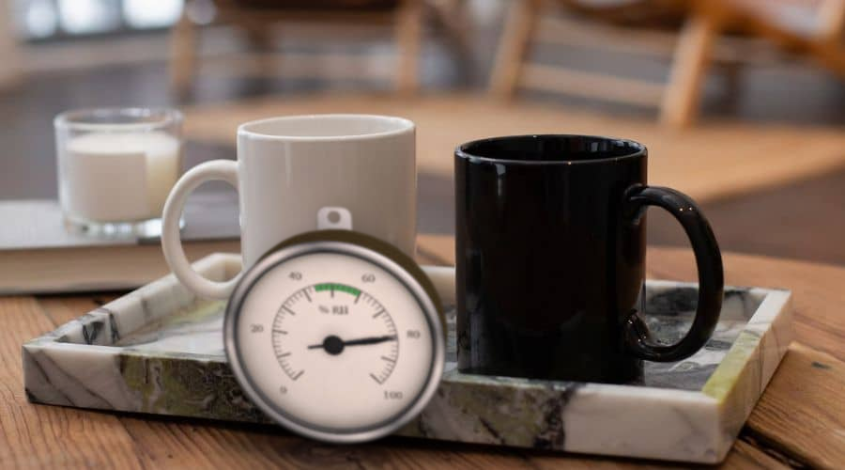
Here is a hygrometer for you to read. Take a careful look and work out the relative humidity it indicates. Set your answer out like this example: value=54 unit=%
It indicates value=80 unit=%
